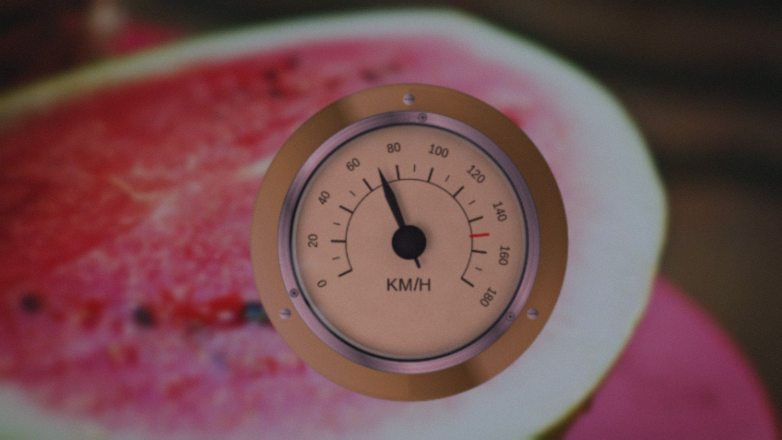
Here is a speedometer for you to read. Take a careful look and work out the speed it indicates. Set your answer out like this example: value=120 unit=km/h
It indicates value=70 unit=km/h
